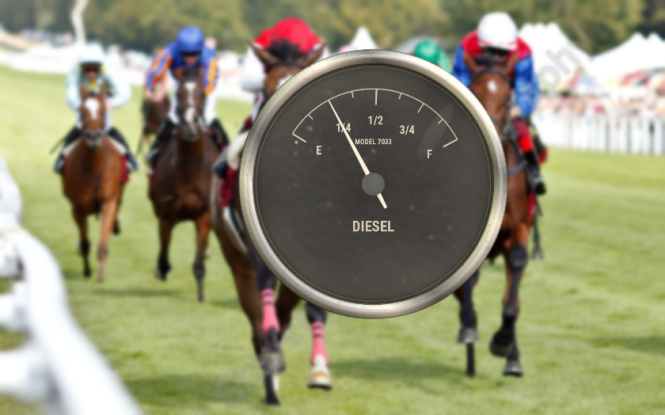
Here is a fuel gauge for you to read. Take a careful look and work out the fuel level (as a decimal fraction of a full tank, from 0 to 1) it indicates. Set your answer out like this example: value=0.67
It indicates value=0.25
